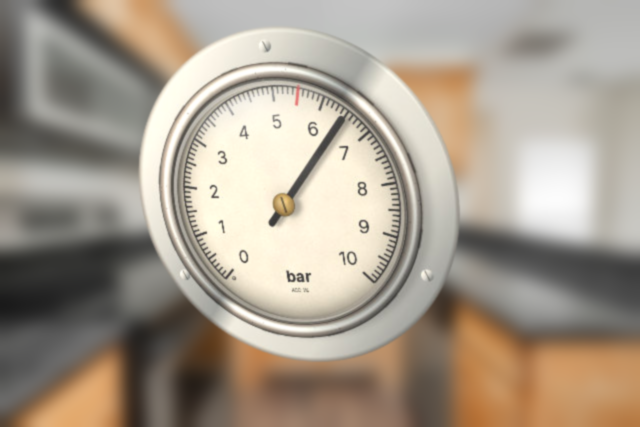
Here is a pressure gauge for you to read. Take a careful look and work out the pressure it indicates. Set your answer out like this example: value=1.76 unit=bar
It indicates value=6.5 unit=bar
